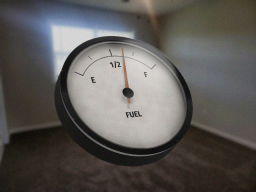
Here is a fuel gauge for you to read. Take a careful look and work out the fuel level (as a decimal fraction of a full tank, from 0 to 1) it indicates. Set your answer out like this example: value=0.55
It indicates value=0.625
